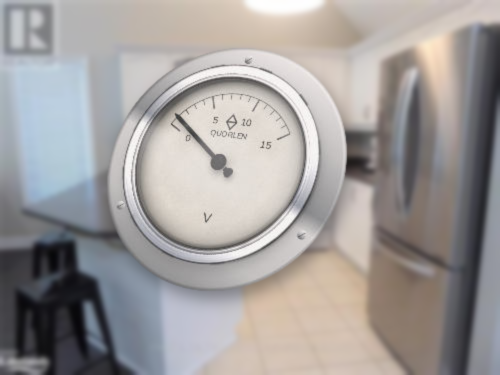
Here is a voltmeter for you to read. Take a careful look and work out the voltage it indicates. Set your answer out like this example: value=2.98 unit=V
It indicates value=1 unit=V
